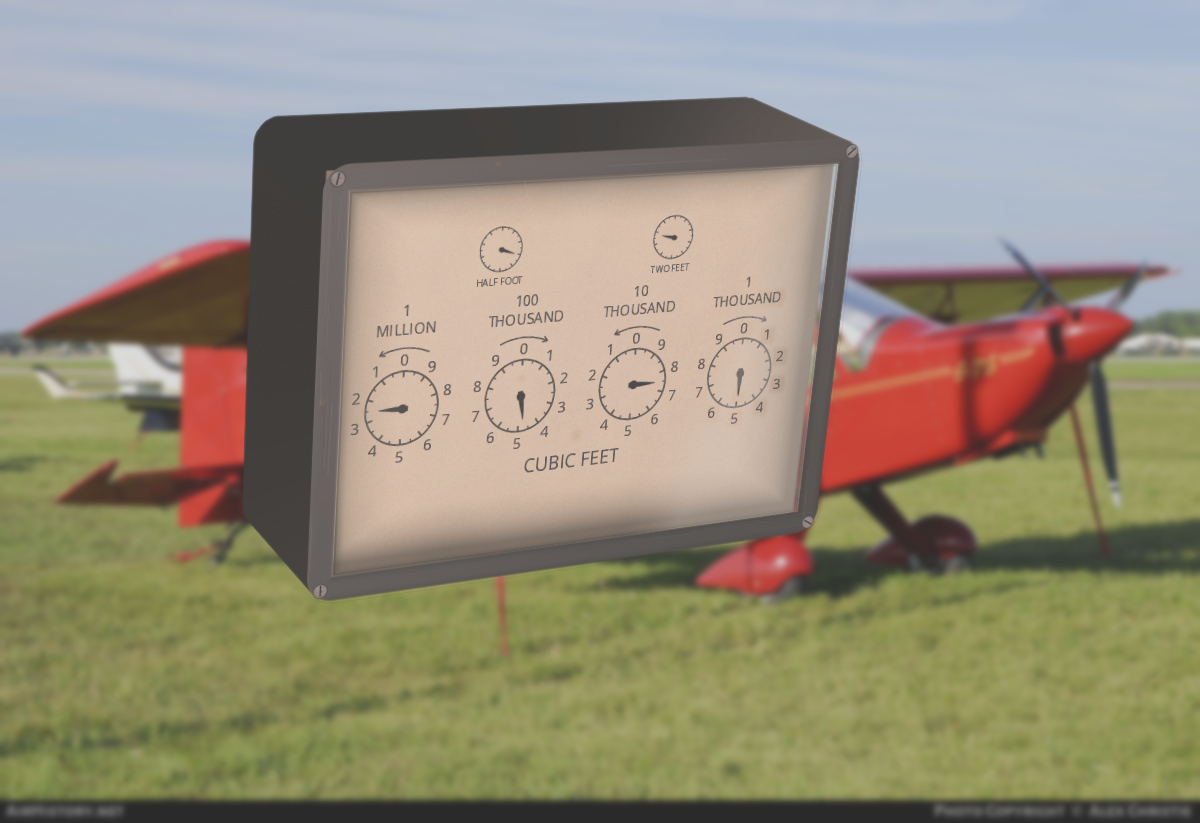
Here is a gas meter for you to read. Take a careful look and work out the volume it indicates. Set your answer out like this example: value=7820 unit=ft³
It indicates value=247500 unit=ft³
